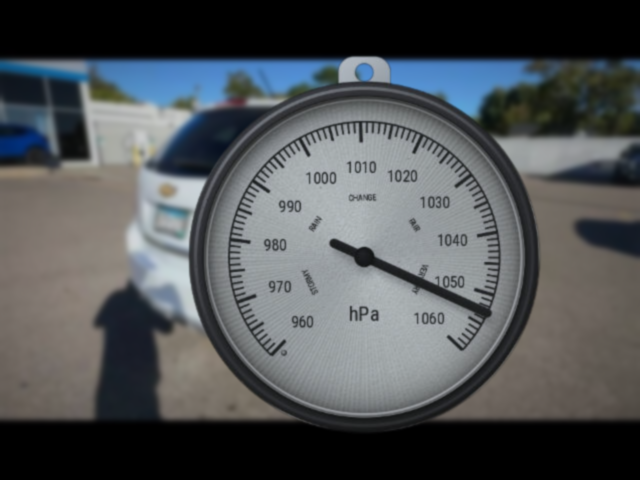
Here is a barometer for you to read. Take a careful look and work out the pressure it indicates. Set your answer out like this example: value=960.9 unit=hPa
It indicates value=1053 unit=hPa
